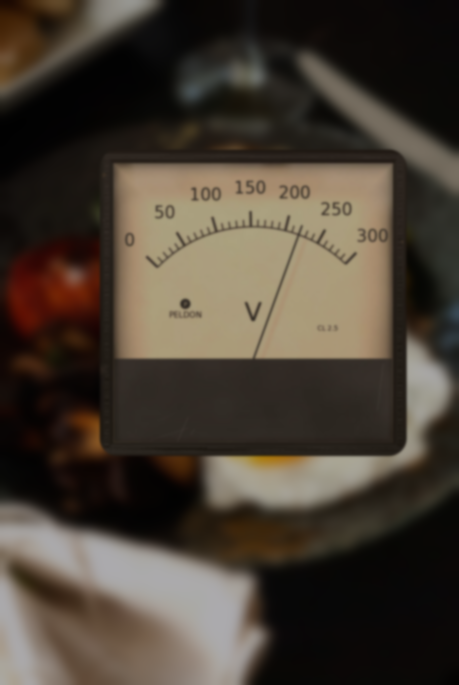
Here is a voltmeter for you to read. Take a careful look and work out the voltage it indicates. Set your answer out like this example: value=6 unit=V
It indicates value=220 unit=V
